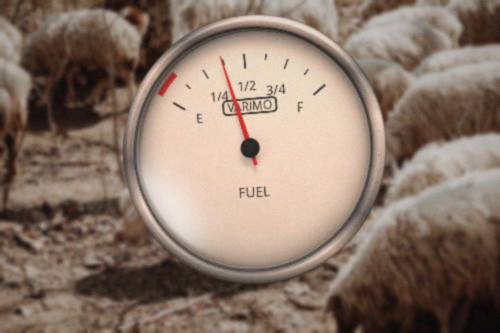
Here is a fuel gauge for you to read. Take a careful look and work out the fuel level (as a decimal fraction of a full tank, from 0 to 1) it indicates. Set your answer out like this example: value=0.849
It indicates value=0.375
